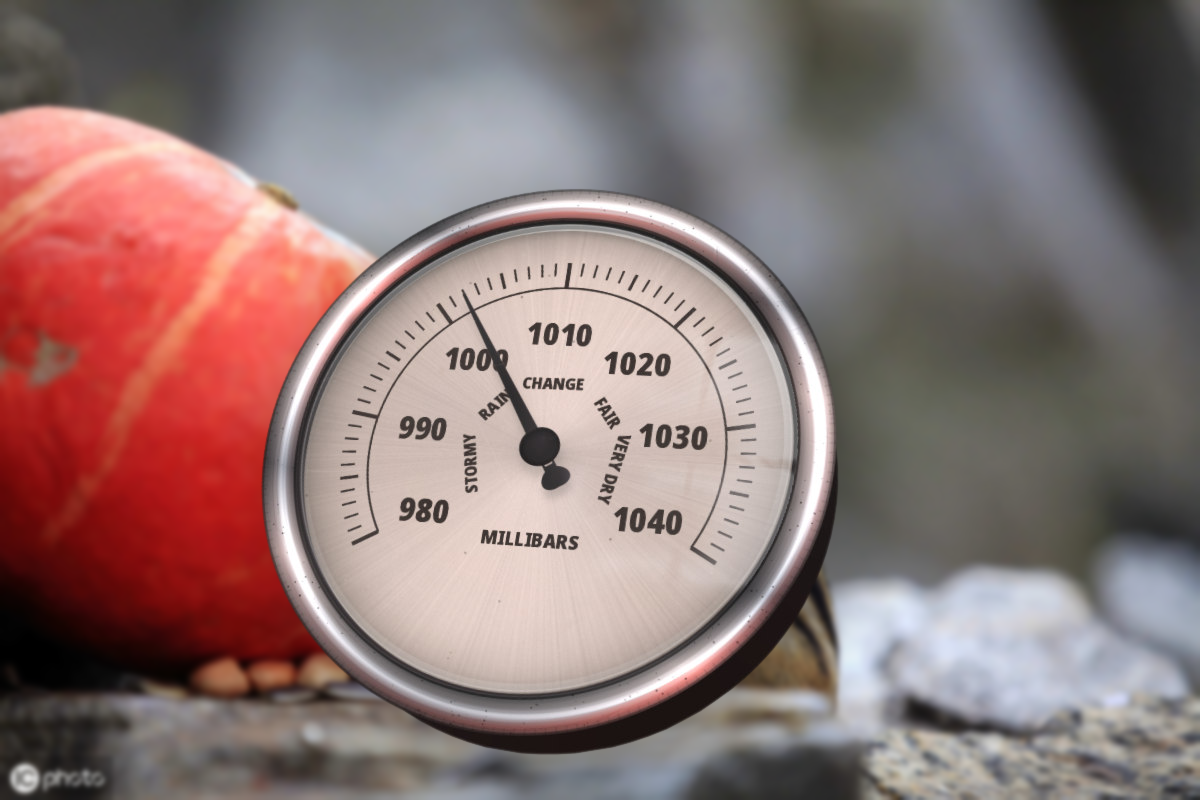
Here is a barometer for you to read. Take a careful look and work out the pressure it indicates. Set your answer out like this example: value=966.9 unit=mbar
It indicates value=1002 unit=mbar
